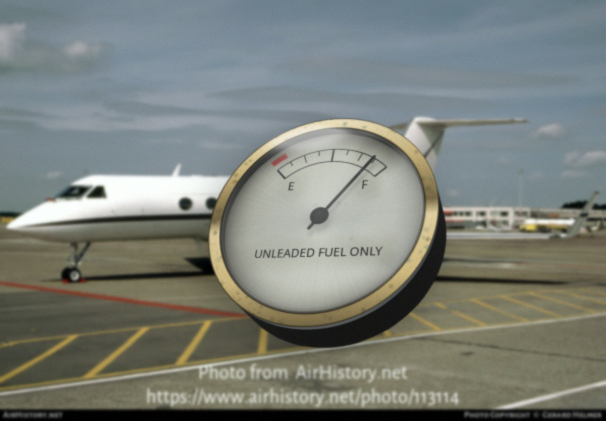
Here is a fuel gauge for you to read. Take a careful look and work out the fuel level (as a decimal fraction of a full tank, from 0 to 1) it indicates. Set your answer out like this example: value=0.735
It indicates value=0.875
